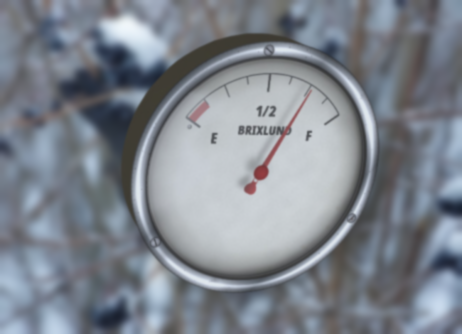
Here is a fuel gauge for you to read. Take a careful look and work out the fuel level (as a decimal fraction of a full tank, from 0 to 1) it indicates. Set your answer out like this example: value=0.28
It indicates value=0.75
